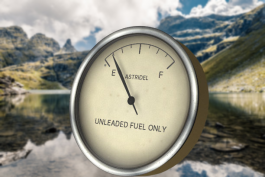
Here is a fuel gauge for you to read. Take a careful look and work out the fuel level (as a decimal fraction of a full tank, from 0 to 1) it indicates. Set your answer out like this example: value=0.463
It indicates value=0.125
